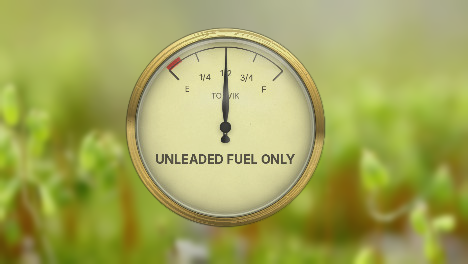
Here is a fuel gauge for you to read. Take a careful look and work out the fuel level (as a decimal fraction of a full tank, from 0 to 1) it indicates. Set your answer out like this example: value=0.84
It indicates value=0.5
